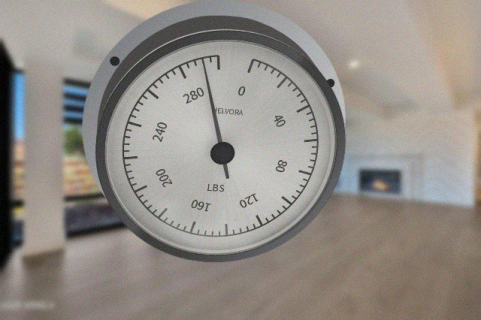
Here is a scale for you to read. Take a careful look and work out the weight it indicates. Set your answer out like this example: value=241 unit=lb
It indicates value=292 unit=lb
